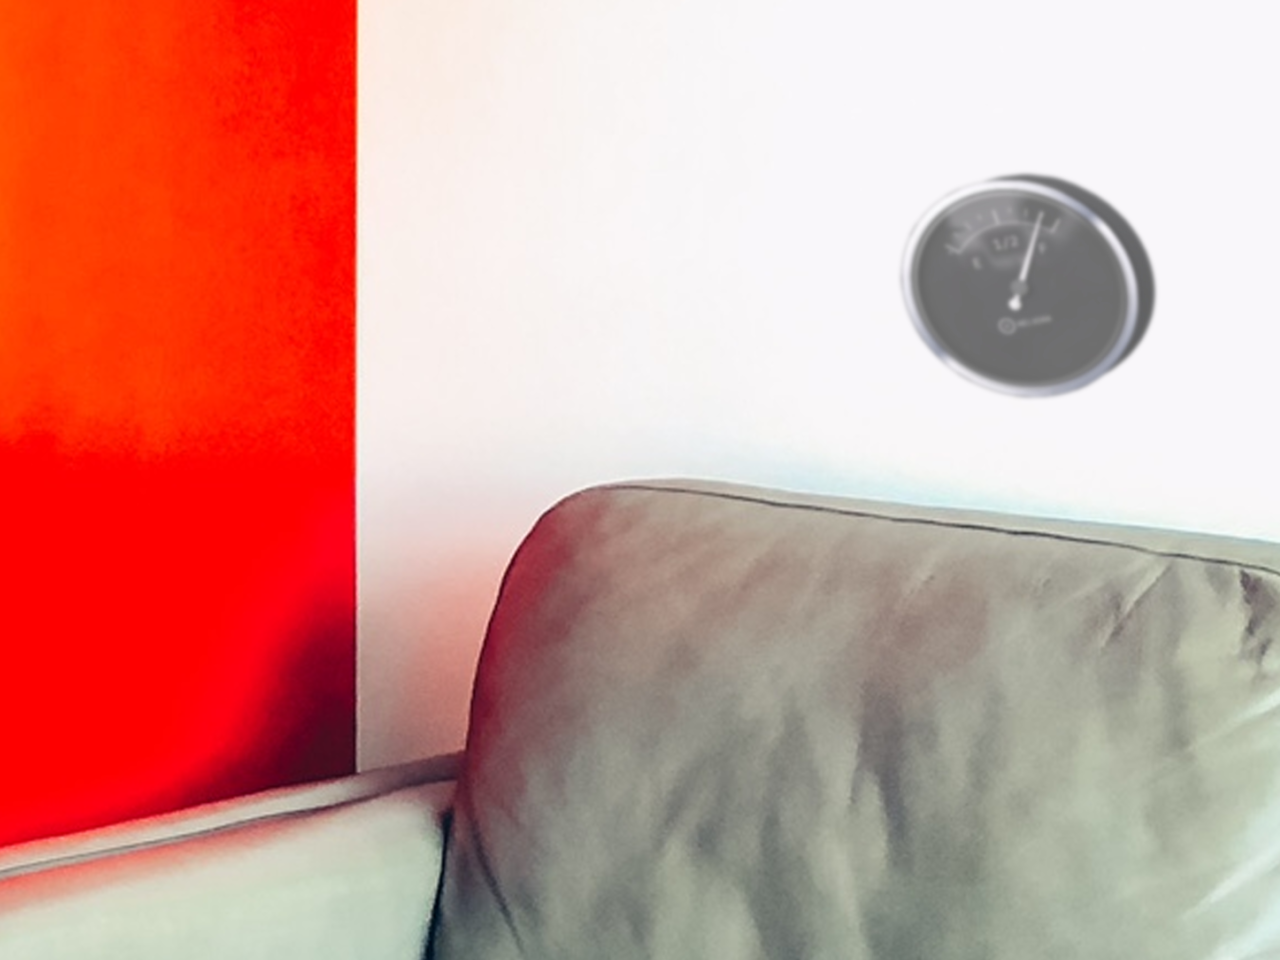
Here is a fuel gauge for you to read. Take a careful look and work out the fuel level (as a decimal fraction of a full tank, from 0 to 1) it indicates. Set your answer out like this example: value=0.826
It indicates value=0.875
